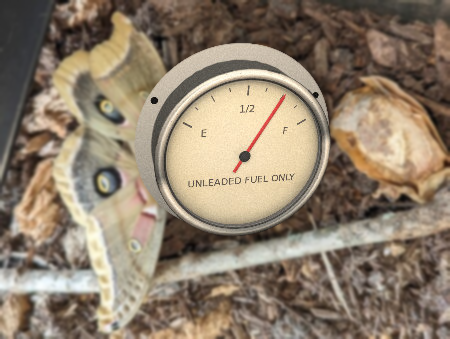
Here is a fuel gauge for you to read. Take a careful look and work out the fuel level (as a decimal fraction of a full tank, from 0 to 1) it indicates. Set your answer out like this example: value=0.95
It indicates value=0.75
